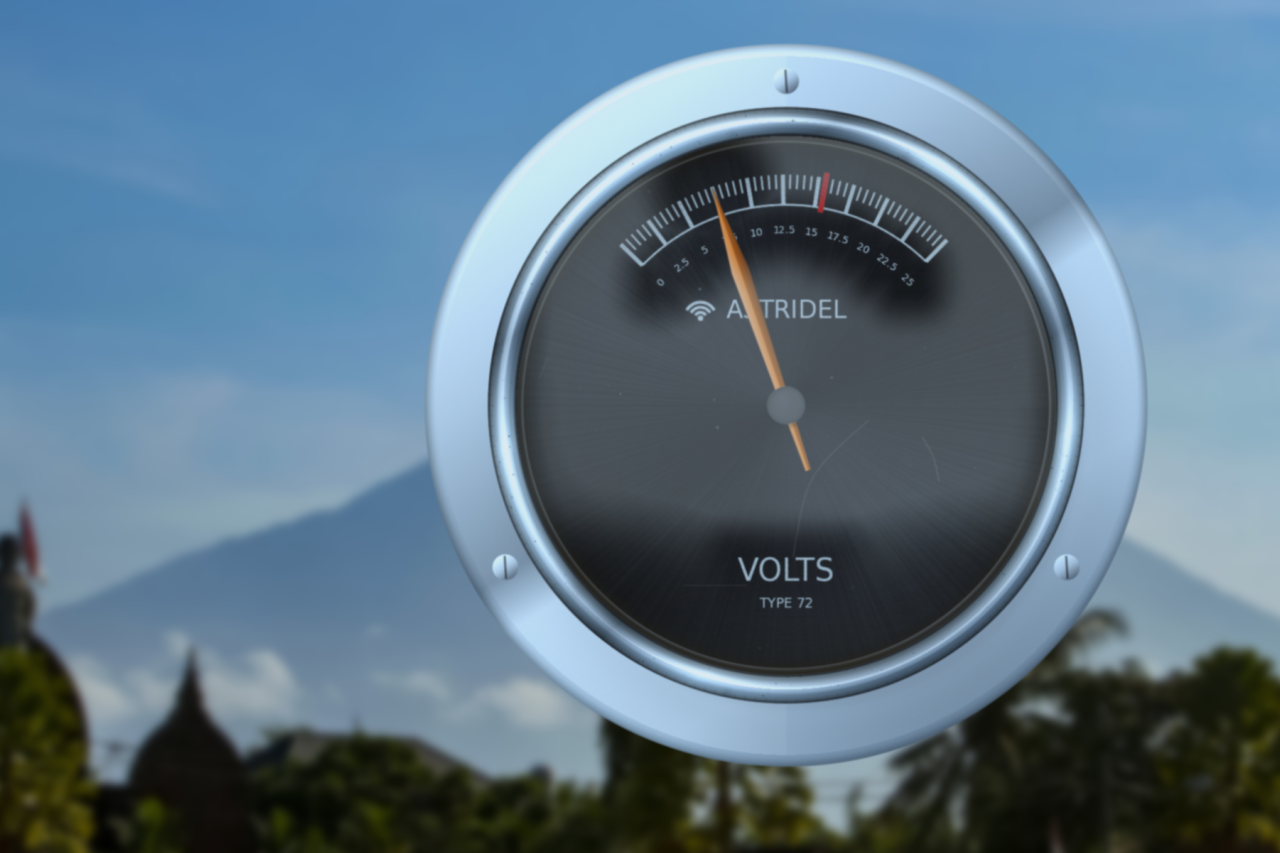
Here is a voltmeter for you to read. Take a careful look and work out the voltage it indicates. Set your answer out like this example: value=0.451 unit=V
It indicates value=7.5 unit=V
